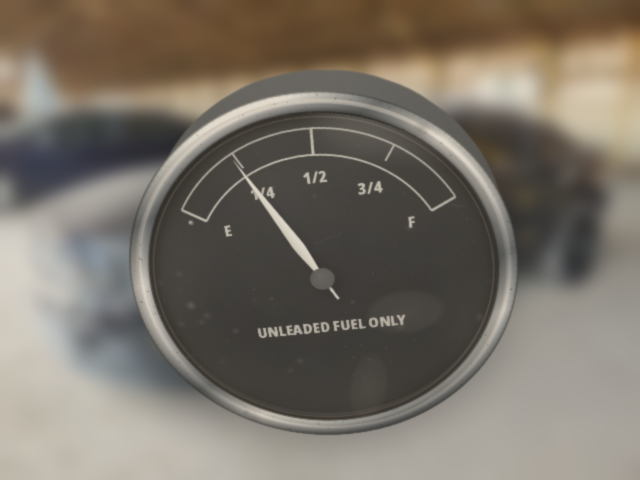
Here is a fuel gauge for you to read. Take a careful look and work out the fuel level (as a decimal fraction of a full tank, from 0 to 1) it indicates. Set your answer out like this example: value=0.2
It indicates value=0.25
